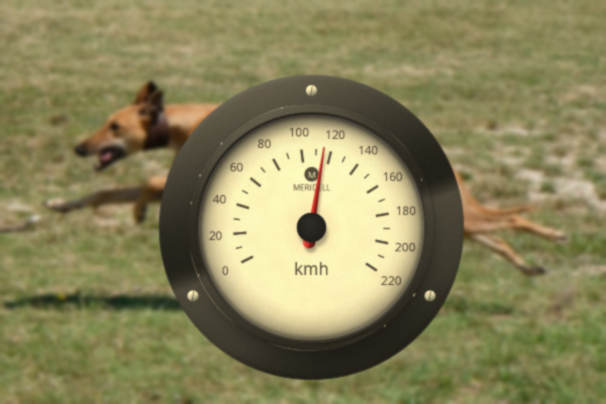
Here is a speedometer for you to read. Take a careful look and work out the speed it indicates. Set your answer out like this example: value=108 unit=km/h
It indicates value=115 unit=km/h
